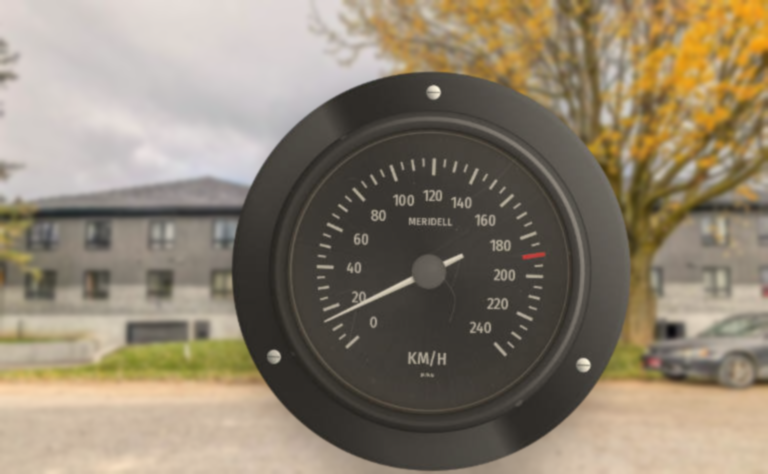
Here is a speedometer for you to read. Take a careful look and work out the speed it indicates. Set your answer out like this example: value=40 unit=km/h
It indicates value=15 unit=km/h
